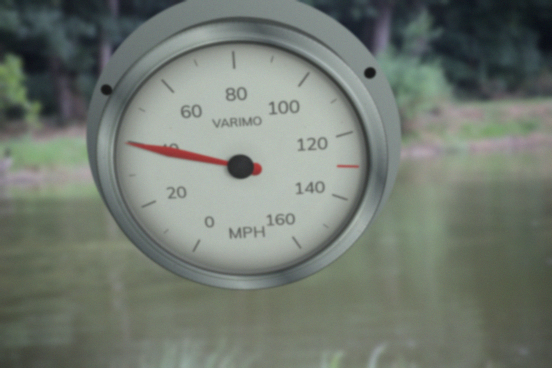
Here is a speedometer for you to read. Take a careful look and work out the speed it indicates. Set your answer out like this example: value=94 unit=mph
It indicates value=40 unit=mph
